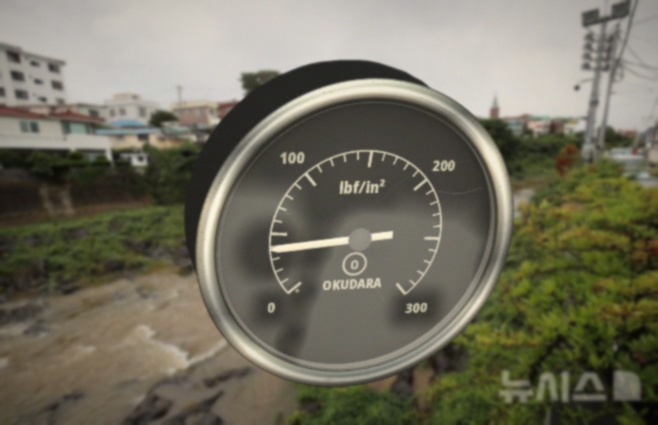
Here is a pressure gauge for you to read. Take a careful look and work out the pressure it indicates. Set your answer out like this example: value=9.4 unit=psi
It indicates value=40 unit=psi
